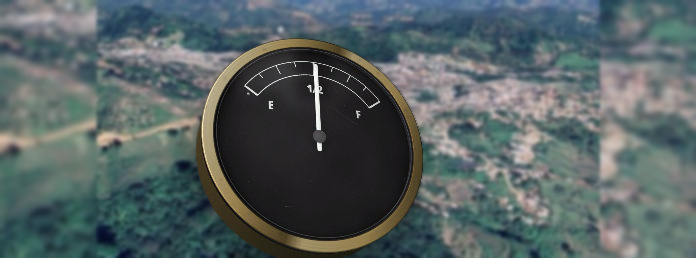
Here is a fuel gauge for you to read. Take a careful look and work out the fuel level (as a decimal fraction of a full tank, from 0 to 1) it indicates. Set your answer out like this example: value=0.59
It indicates value=0.5
